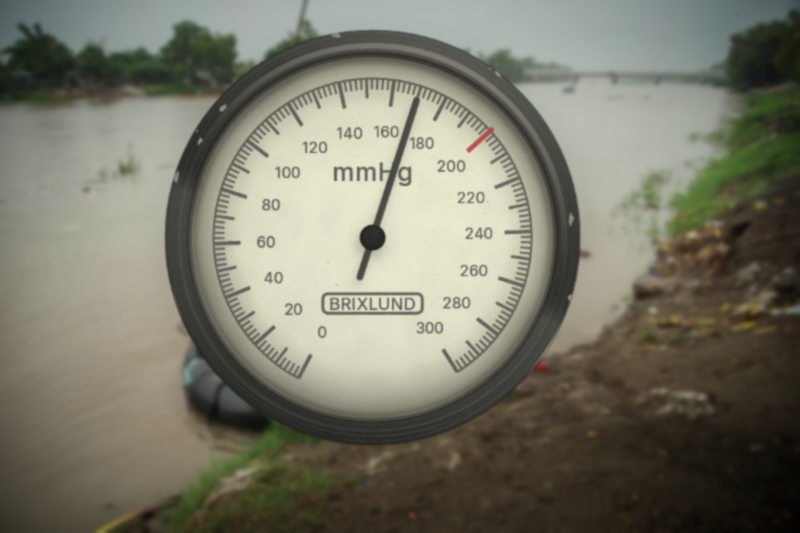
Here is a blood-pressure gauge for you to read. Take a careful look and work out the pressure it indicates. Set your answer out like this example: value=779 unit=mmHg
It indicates value=170 unit=mmHg
